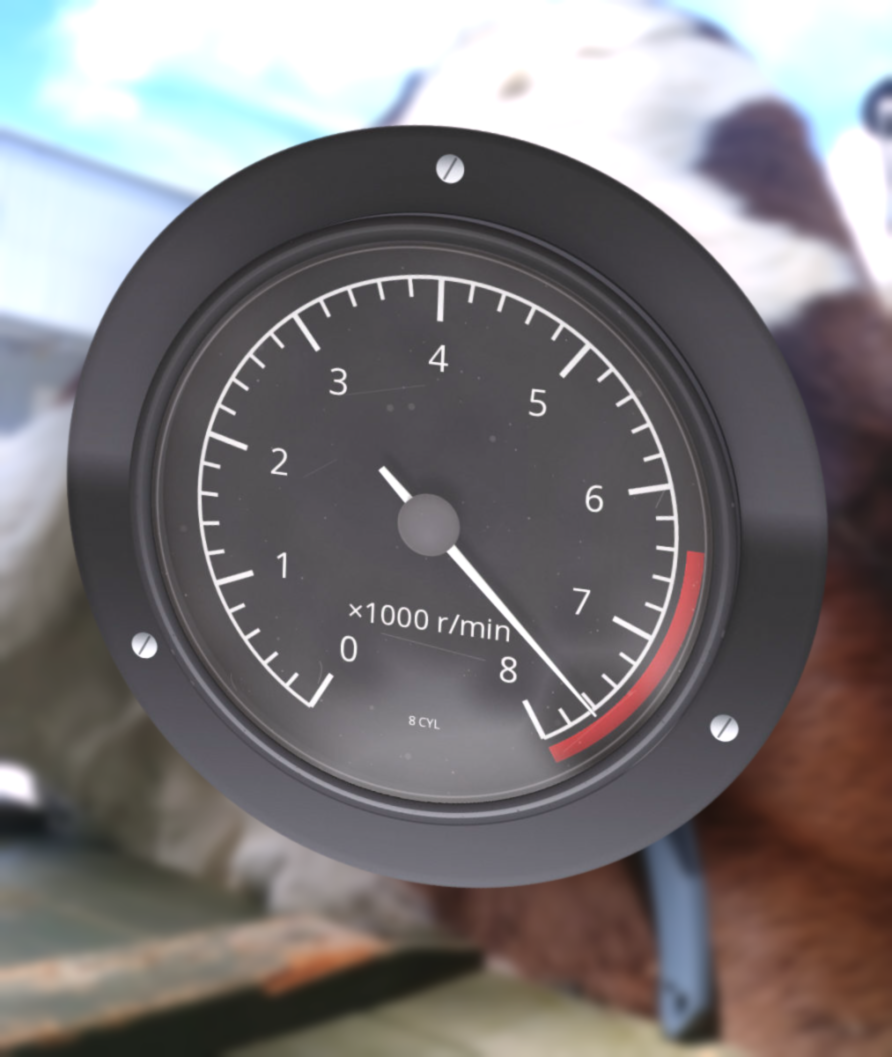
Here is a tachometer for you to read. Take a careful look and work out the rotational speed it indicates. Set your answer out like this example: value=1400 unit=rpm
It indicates value=7600 unit=rpm
